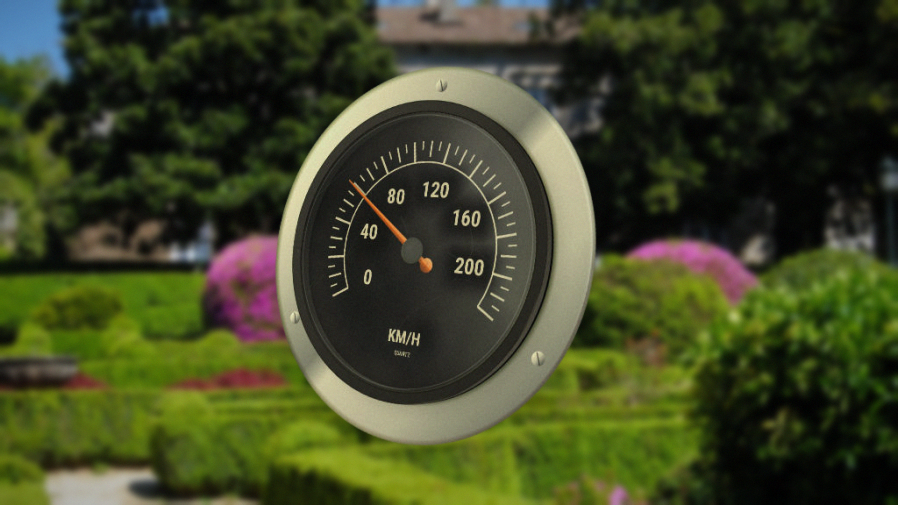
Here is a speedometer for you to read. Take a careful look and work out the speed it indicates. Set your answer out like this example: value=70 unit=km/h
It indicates value=60 unit=km/h
